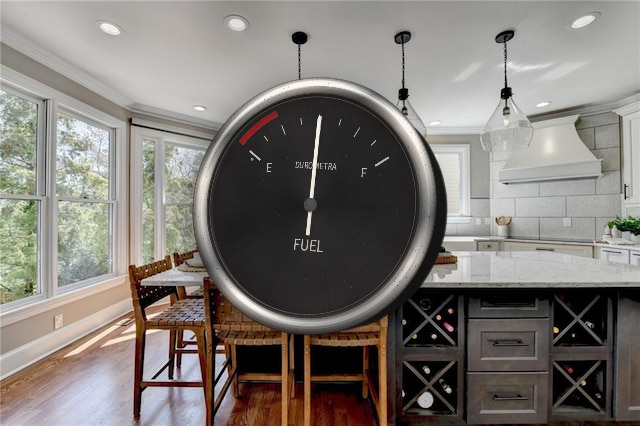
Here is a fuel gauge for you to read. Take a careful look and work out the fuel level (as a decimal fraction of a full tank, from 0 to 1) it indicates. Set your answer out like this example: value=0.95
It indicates value=0.5
